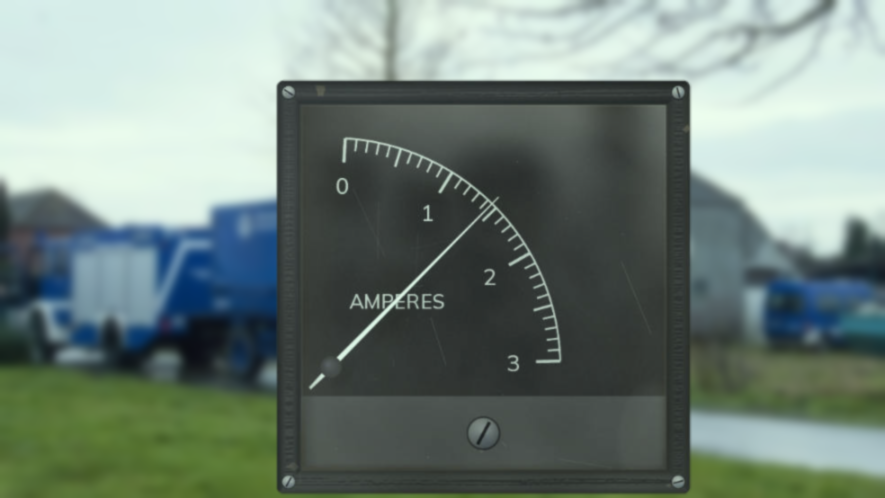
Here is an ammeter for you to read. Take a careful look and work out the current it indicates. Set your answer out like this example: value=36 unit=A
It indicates value=1.45 unit=A
